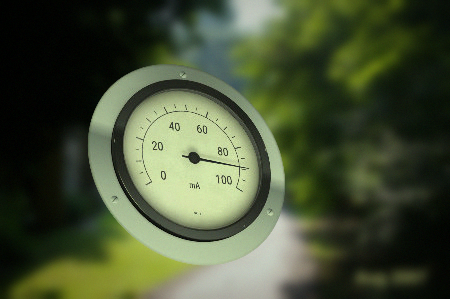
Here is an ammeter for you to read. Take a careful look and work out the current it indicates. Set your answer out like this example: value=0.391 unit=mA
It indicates value=90 unit=mA
